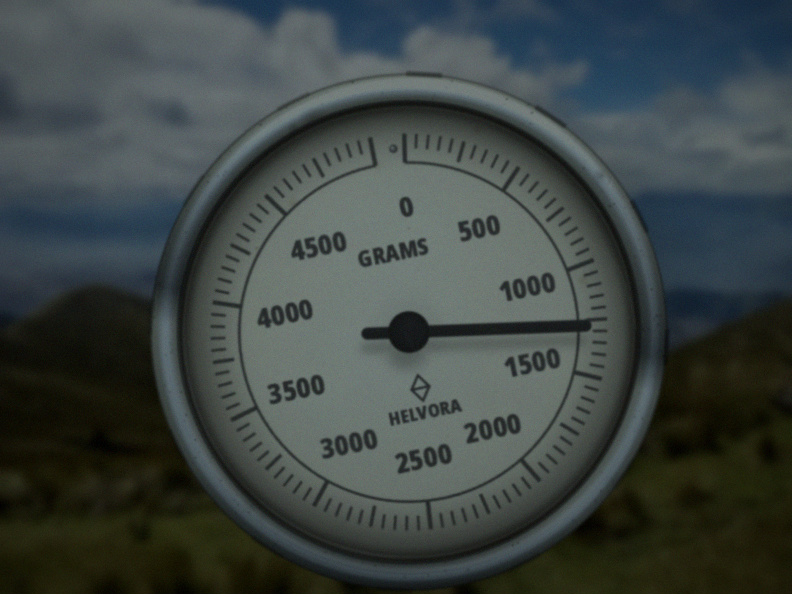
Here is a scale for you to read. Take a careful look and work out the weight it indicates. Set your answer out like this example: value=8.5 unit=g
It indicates value=1275 unit=g
